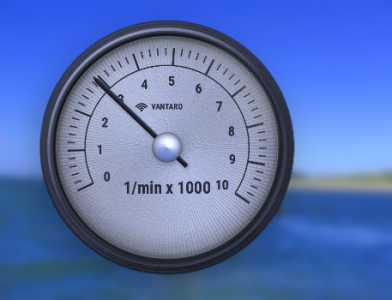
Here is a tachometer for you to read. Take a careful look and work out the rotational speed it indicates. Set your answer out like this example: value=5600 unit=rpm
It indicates value=2900 unit=rpm
